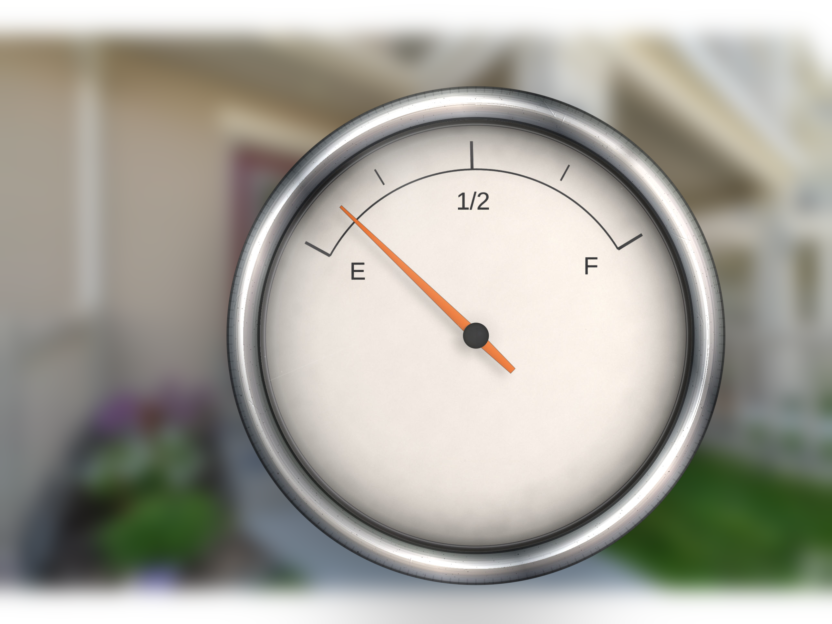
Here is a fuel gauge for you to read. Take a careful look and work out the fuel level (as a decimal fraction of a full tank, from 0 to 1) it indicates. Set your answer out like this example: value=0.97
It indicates value=0.125
